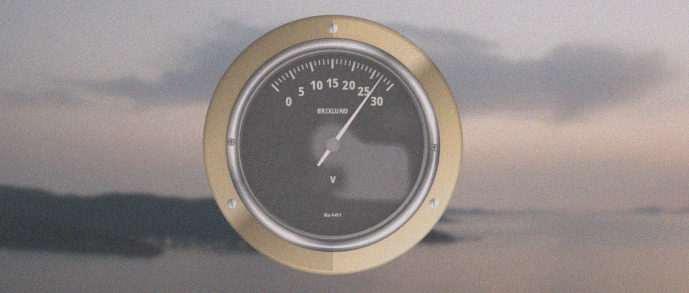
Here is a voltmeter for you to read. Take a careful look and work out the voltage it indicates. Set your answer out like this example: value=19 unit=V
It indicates value=27 unit=V
